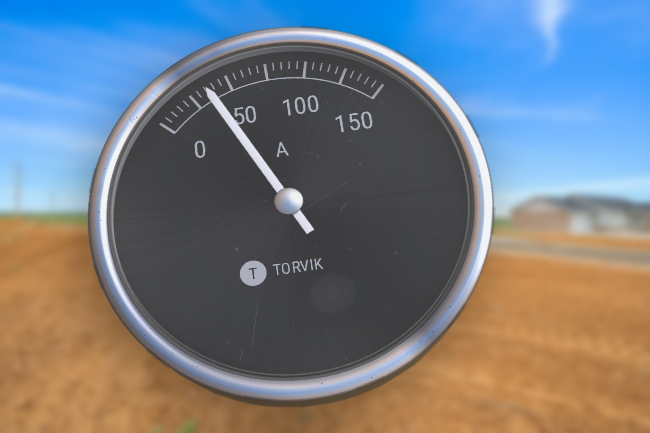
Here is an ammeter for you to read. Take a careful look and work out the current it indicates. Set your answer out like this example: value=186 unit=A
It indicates value=35 unit=A
